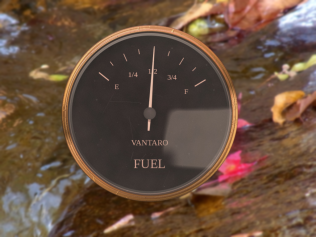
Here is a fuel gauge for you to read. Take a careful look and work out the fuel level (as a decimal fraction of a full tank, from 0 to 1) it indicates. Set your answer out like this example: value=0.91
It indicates value=0.5
